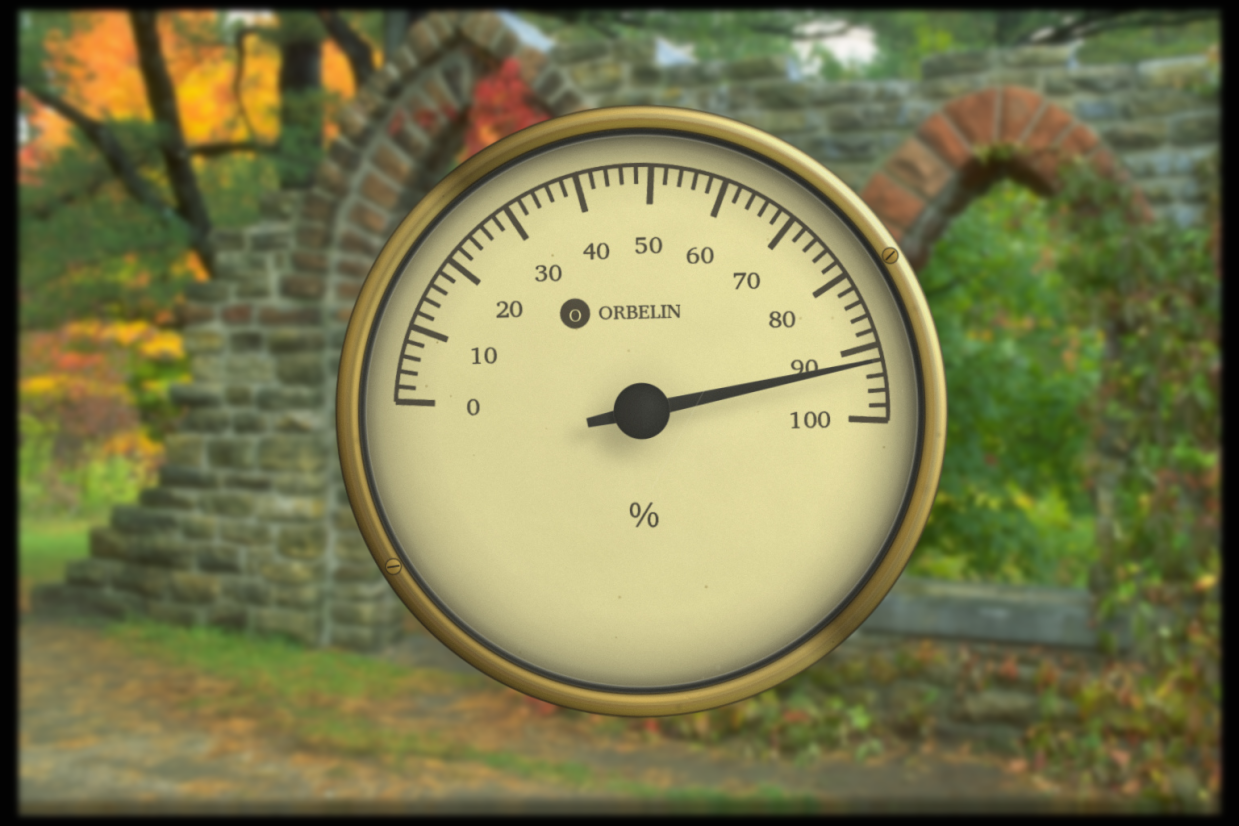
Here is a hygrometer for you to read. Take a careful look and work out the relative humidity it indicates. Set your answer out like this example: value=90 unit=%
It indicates value=92 unit=%
